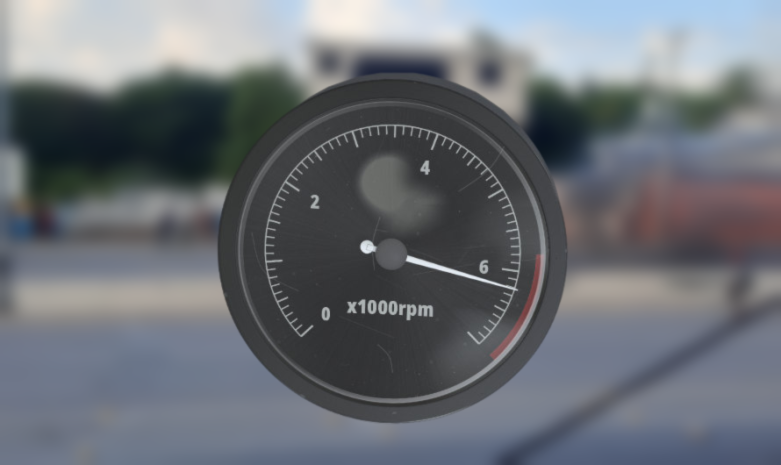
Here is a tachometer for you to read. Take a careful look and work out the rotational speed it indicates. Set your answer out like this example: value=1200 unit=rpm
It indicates value=6200 unit=rpm
